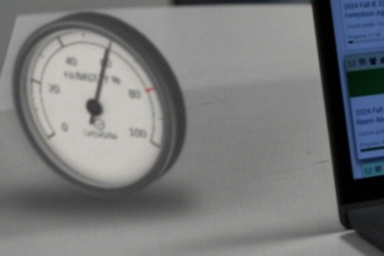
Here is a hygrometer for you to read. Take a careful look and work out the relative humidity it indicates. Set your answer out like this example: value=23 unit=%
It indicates value=60 unit=%
